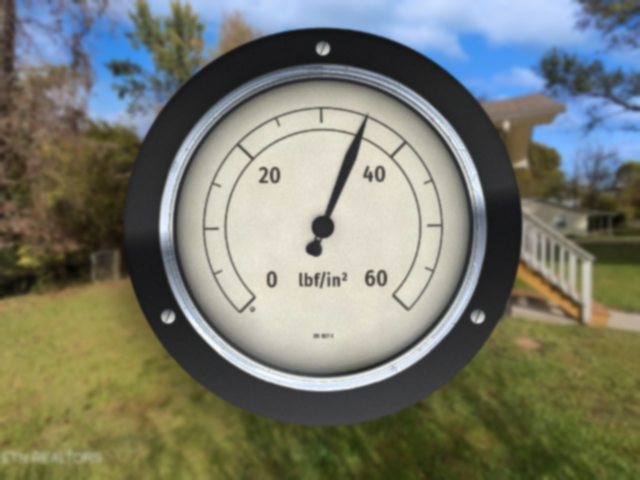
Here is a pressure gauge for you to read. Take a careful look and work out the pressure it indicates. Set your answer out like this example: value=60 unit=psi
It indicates value=35 unit=psi
